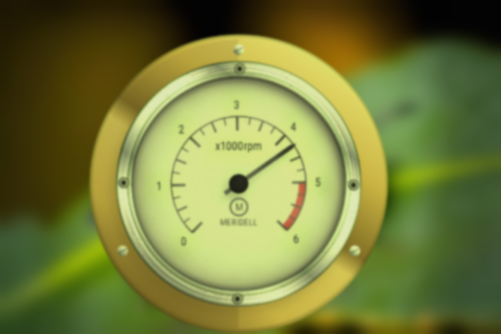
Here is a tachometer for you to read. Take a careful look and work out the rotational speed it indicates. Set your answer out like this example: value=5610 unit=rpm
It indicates value=4250 unit=rpm
